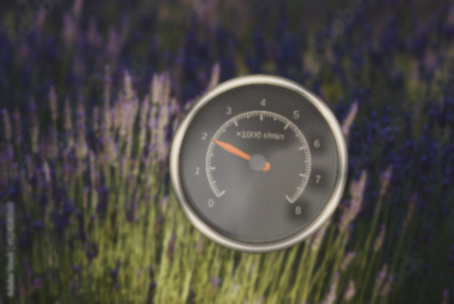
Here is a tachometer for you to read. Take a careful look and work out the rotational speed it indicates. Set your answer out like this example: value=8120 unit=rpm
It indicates value=2000 unit=rpm
